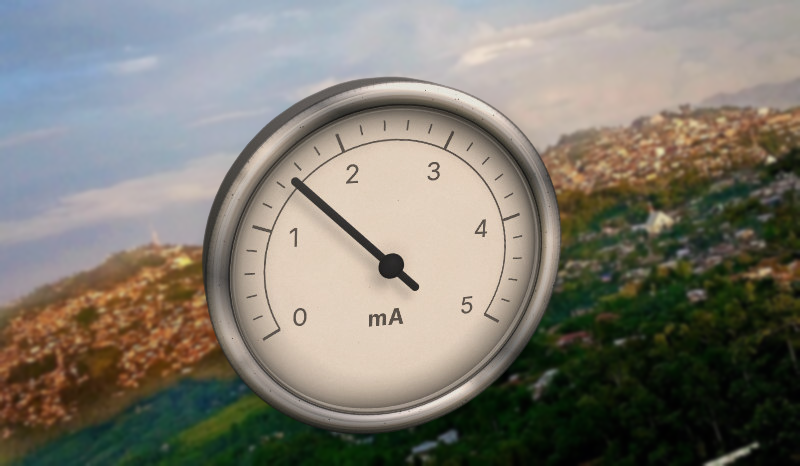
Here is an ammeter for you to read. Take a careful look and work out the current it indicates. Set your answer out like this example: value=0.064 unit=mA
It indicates value=1.5 unit=mA
